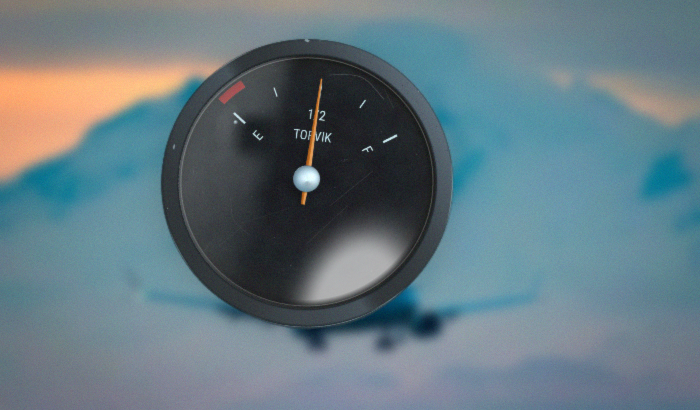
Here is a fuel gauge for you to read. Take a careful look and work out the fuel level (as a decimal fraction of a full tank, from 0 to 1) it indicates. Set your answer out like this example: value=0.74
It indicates value=0.5
